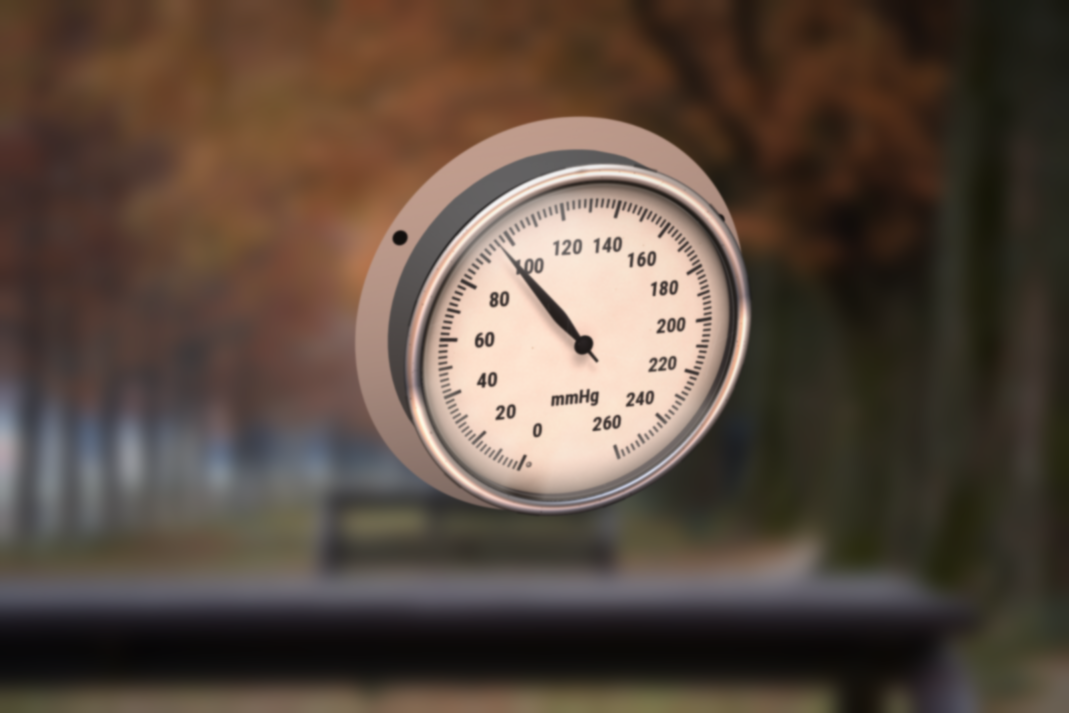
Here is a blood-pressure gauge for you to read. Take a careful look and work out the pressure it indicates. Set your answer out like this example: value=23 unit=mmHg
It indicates value=96 unit=mmHg
